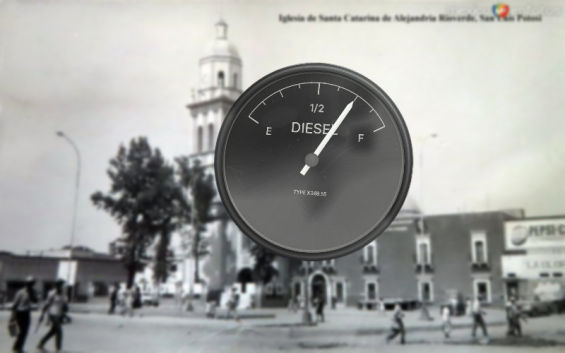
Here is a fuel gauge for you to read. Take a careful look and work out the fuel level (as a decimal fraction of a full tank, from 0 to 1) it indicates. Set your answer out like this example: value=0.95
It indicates value=0.75
